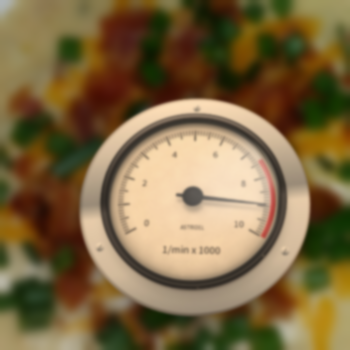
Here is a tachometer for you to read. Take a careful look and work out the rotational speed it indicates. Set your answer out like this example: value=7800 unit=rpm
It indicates value=9000 unit=rpm
